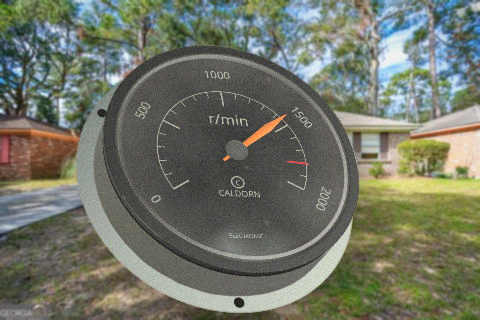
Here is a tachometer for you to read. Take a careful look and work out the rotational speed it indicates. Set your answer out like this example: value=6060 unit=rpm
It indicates value=1450 unit=rpm
